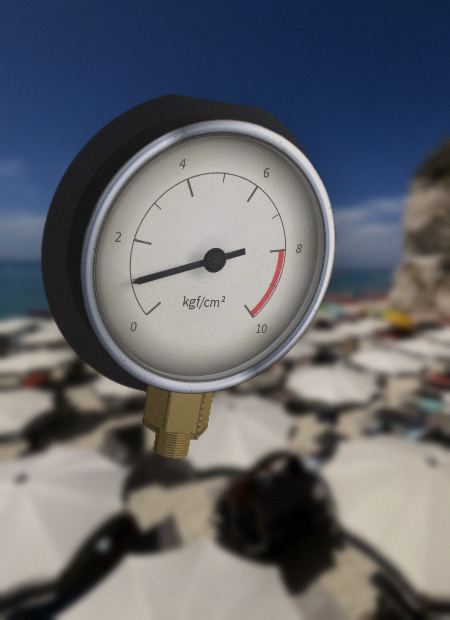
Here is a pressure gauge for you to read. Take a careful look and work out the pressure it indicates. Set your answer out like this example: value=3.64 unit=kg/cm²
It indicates value=1 unit=kg/cm²
